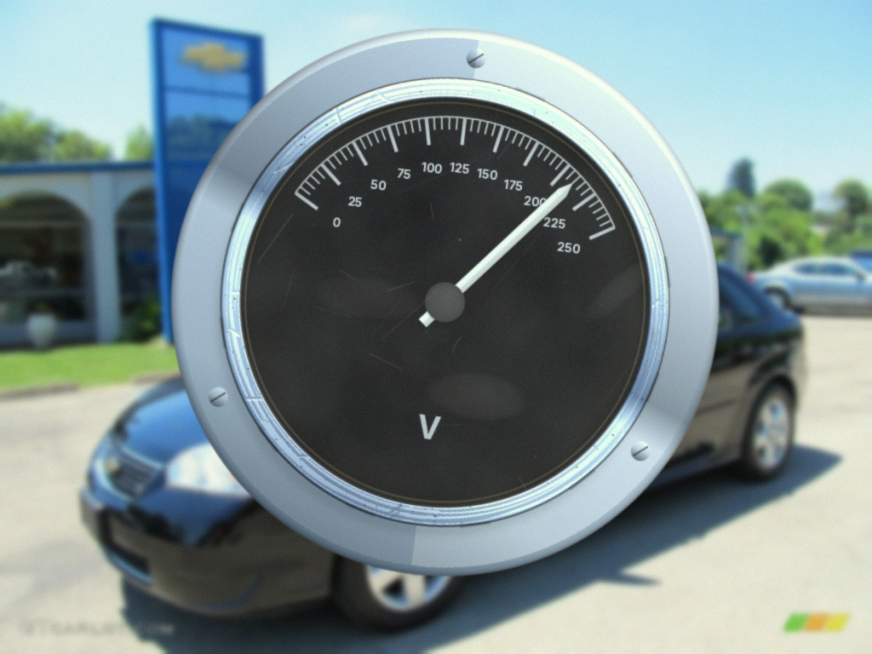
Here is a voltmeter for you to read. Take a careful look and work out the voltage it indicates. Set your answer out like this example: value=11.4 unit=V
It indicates value=210 unit=V
